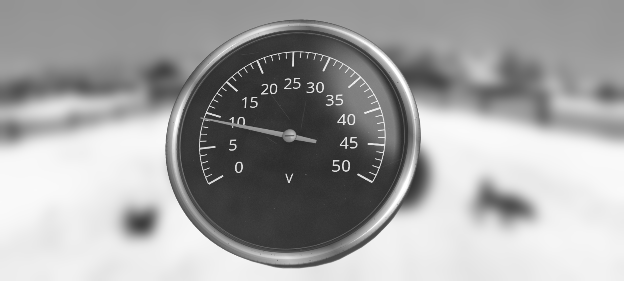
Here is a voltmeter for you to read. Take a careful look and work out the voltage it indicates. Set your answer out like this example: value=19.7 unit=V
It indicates value=9 unit=V
